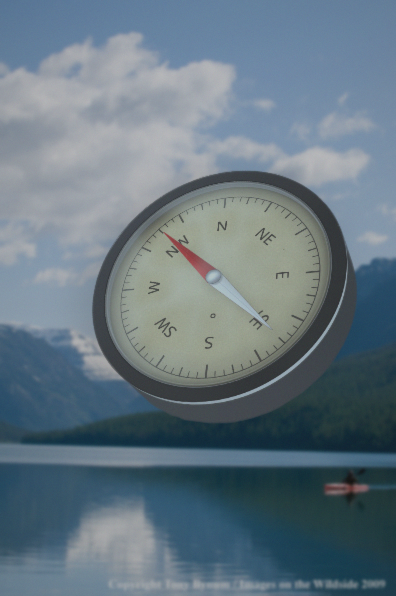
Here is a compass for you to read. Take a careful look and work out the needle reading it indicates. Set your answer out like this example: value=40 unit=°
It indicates value=315 unit=°
